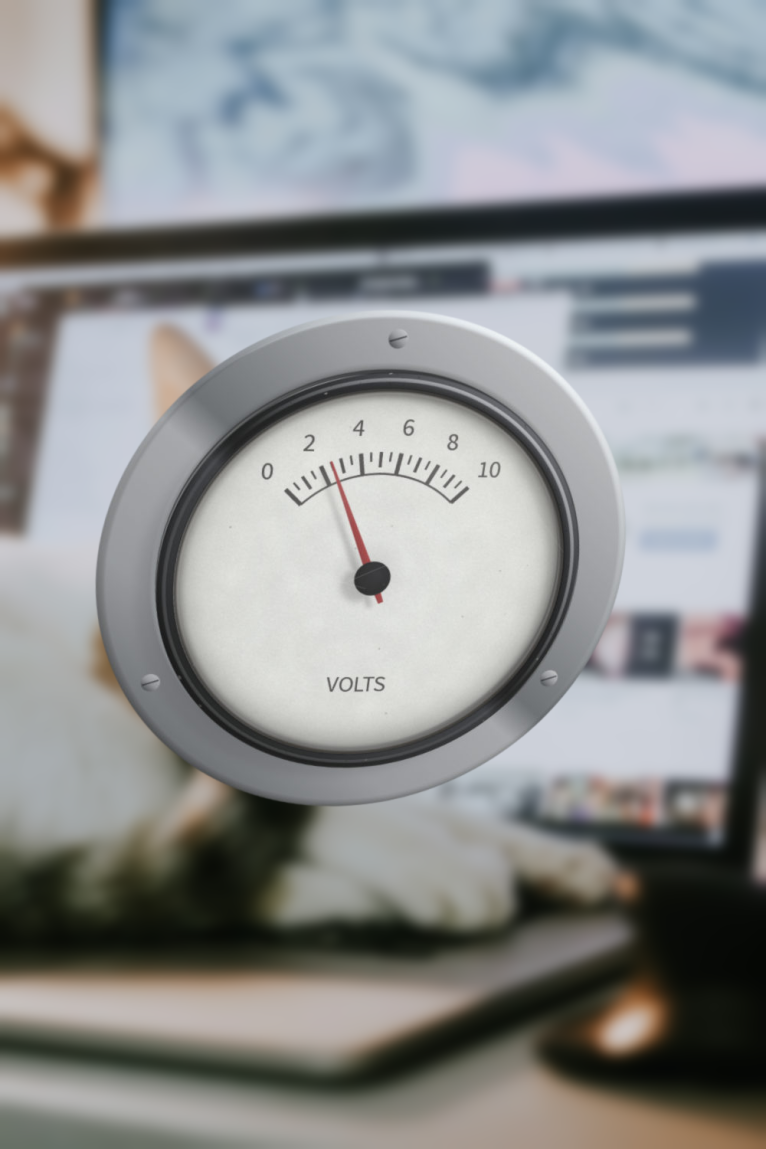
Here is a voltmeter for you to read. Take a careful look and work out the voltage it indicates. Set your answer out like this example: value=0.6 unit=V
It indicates value=2.5 unit=V
